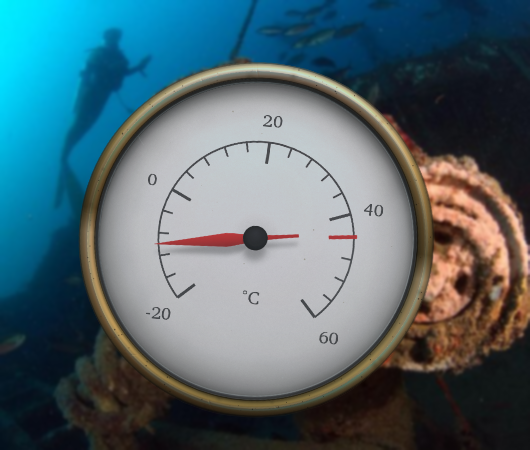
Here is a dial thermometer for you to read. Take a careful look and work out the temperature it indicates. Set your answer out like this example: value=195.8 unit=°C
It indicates value=-10 unit=°C
